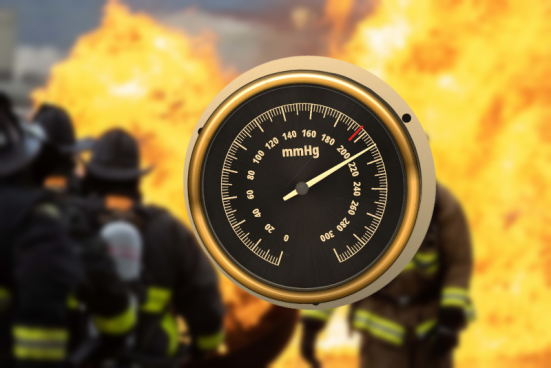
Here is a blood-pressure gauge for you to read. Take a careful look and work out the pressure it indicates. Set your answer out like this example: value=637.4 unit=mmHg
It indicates value=210 unit=mmHg
